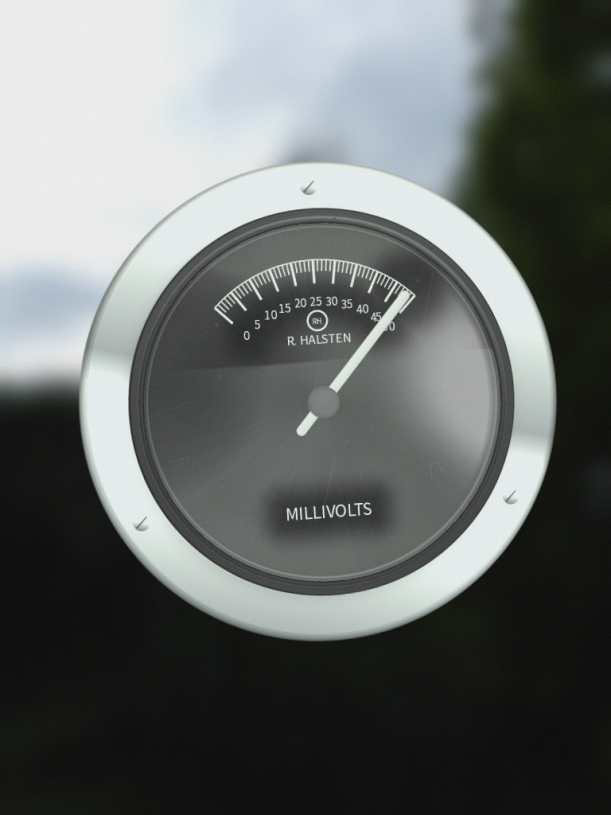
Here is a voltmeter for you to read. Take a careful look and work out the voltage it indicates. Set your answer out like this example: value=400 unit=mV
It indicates value=48 unit=mV
